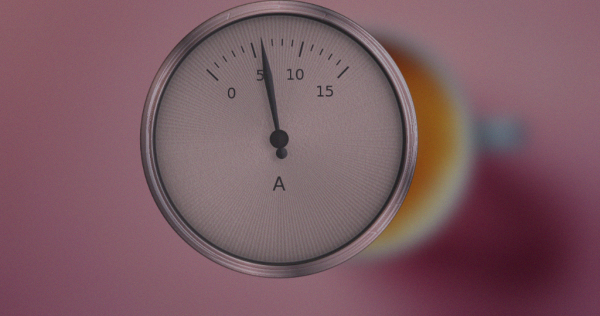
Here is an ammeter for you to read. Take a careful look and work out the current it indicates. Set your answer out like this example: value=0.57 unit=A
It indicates value=6 unit=A
